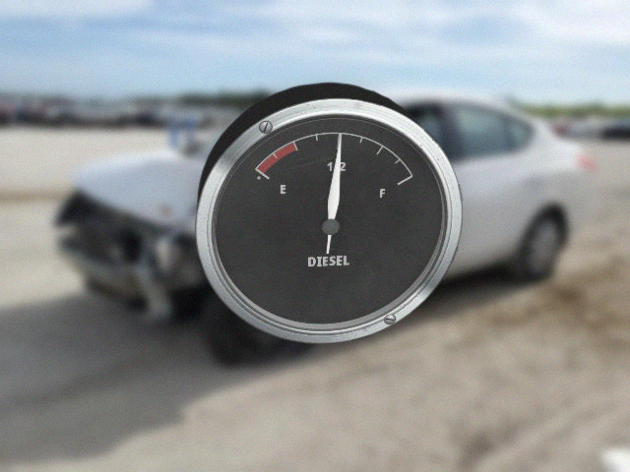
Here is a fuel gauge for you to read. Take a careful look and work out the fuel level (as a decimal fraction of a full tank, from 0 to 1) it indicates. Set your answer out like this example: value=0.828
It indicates value=0.5
